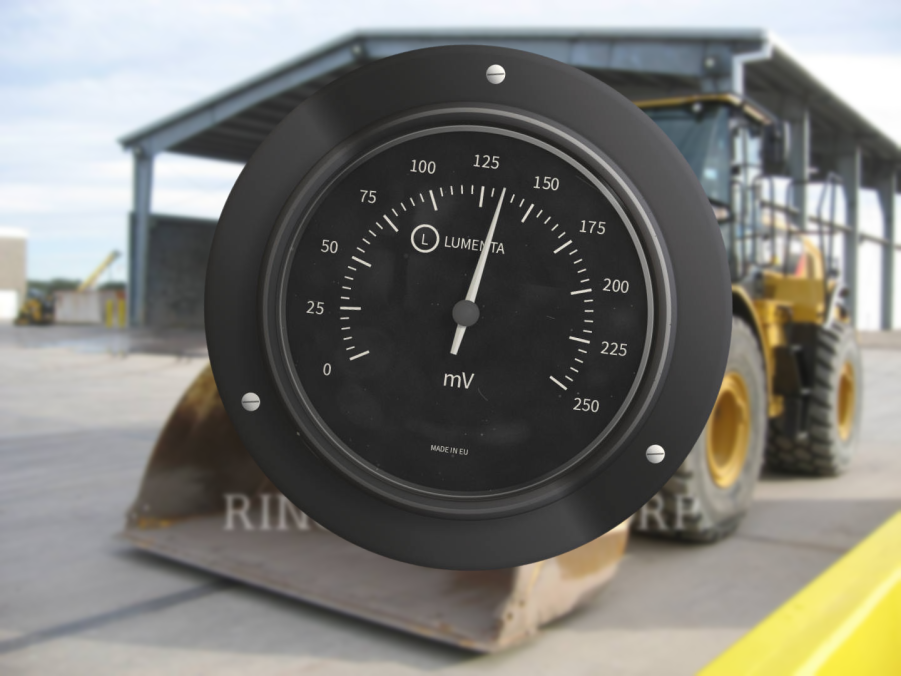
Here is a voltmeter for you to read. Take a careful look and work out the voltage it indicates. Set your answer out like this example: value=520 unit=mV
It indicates value=135 unit=mV
